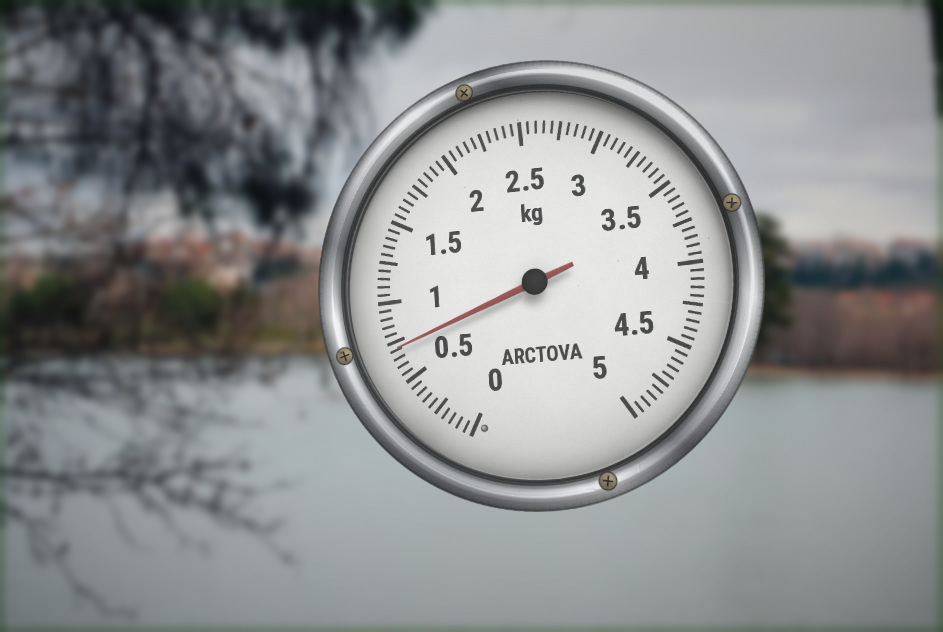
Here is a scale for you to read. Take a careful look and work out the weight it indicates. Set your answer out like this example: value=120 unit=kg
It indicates value=0.7 unit=kg
